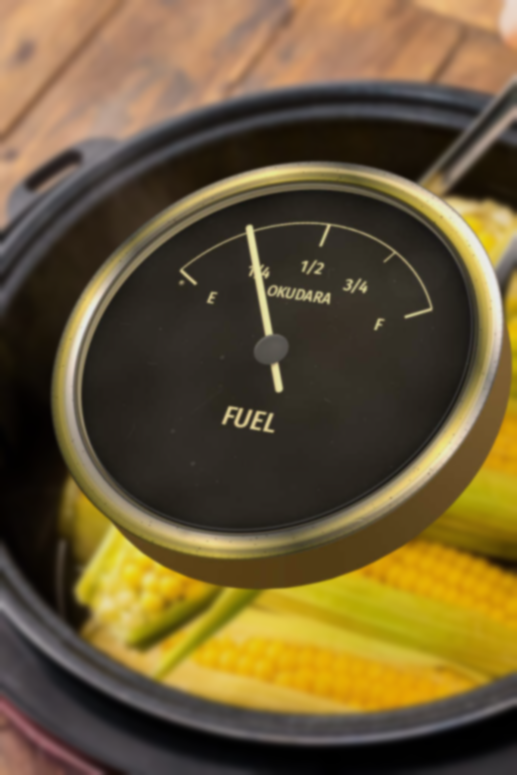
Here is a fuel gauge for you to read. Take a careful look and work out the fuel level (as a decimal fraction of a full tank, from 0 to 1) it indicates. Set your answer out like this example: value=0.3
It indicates value=0.25
